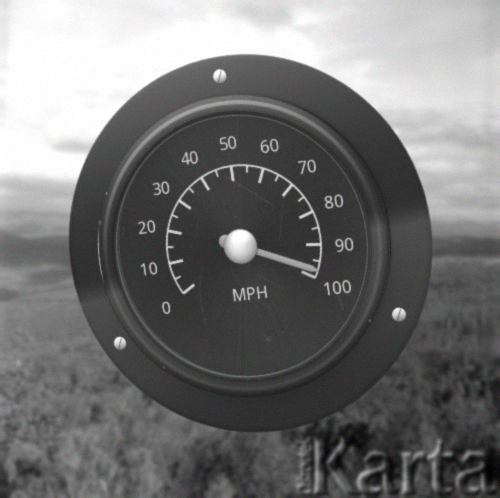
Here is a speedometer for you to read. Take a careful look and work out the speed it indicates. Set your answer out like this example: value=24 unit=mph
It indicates value=97.5 unit=mph
